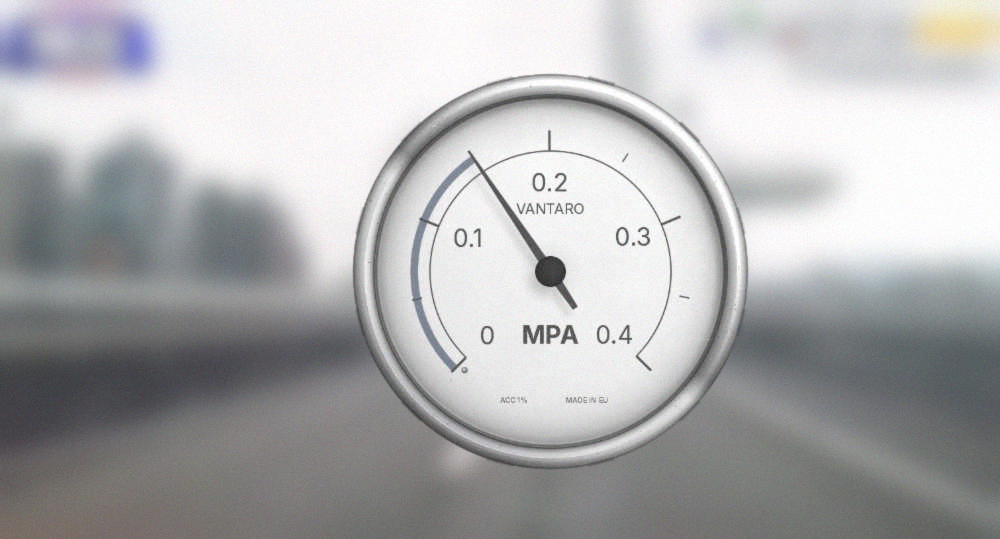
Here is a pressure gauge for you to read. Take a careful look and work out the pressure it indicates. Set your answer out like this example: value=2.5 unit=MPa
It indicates value=0.15 unit=MPa
